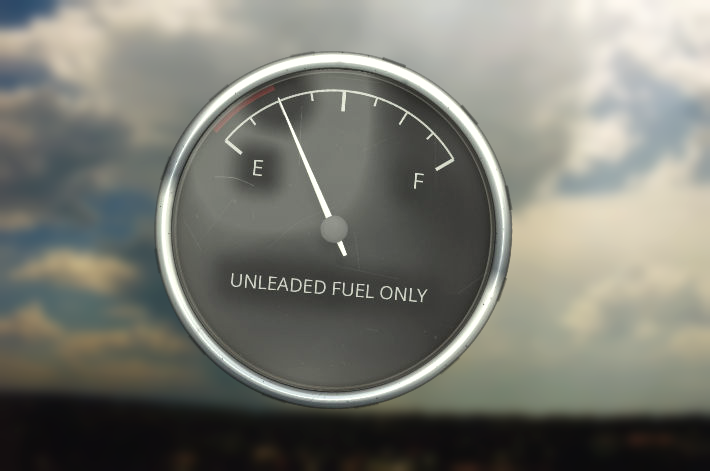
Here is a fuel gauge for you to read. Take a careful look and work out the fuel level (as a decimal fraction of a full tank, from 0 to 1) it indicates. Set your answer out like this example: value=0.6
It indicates value=0.25
